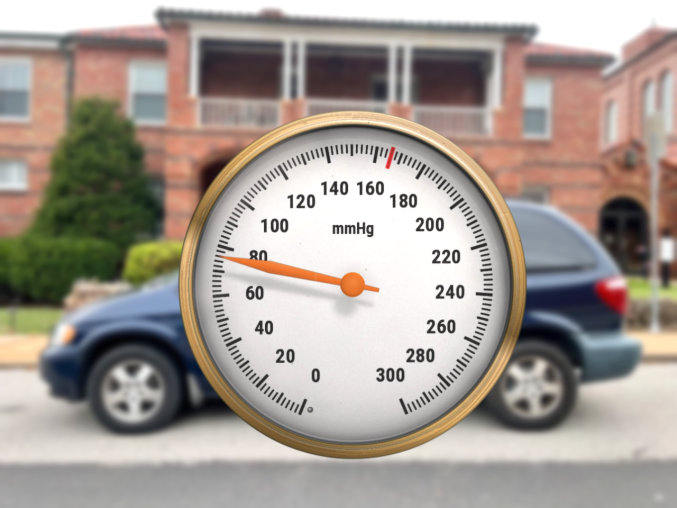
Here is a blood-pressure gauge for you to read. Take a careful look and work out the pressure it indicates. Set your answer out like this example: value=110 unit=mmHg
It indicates value=76 unit=mmHg
